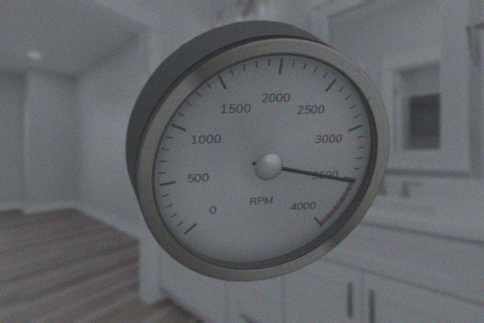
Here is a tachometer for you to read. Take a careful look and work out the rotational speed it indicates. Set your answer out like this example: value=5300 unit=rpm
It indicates value=3500 unit=rpm
